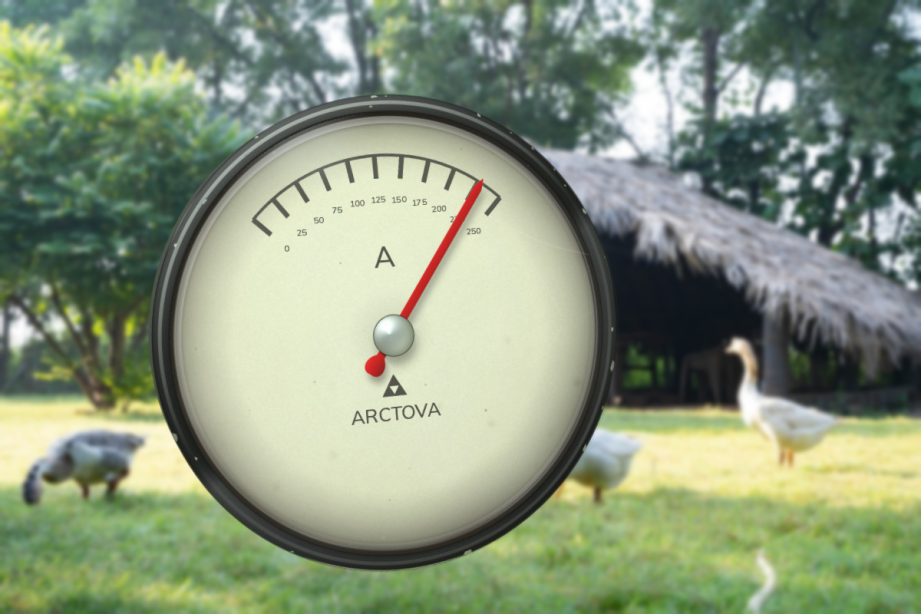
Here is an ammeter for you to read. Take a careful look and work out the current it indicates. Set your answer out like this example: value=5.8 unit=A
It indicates value=225 unit=A
